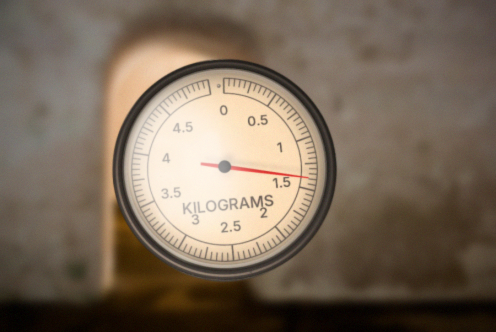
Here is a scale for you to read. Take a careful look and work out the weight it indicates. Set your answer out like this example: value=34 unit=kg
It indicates value=1.4 unit=kg
